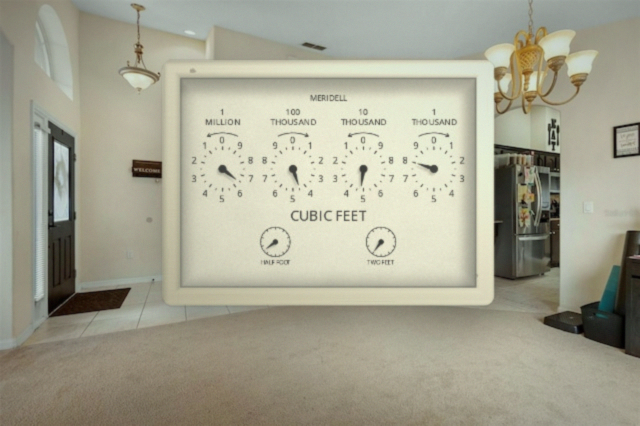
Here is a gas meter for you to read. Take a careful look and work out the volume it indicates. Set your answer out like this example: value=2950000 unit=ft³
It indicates value=644800 unit=ft³
